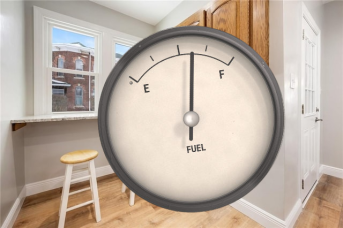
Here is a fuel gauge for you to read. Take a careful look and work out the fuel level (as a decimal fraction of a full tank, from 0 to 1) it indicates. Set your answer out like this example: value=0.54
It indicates value=0.625
